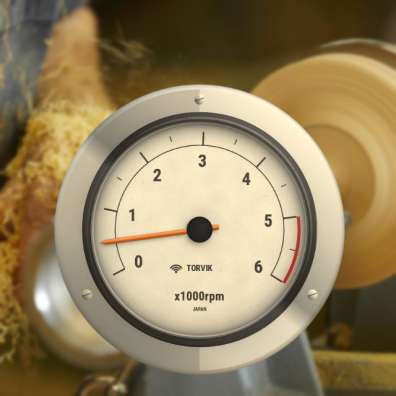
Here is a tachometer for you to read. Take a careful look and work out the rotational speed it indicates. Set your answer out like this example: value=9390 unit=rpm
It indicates value=500 unit=rpm
